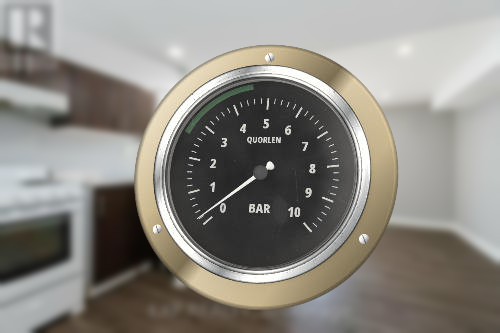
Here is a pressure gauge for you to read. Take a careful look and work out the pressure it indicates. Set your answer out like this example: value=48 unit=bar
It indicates value=0.2 unit=bar
